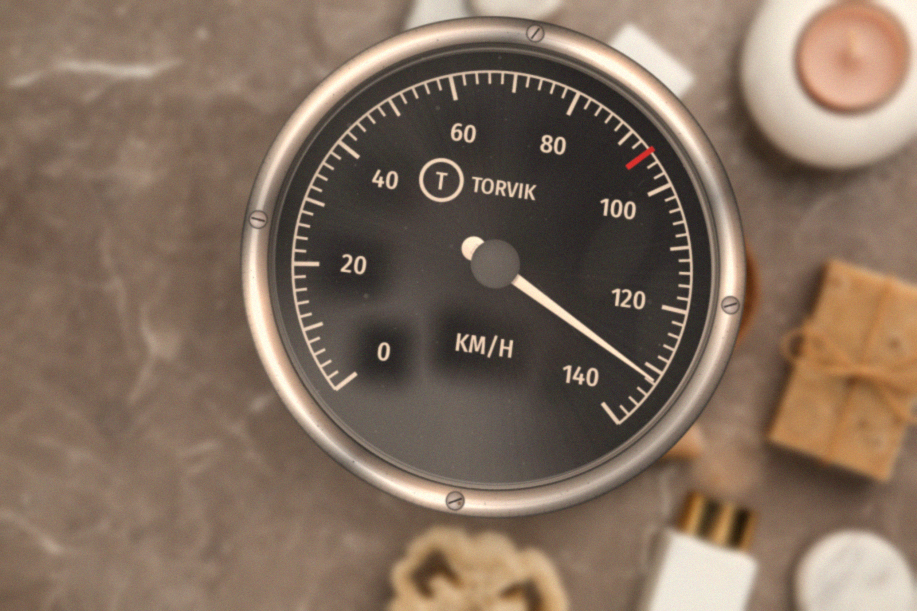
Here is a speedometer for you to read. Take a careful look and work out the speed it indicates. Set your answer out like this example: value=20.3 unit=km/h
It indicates value=132 unit=km/h
